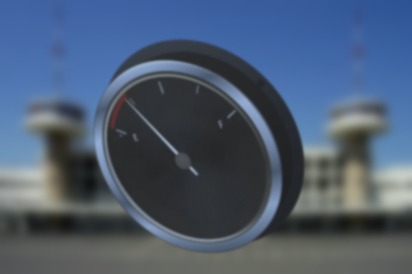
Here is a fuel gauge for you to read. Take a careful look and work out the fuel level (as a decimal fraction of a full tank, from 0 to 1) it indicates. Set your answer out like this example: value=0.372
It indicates value=0.25
